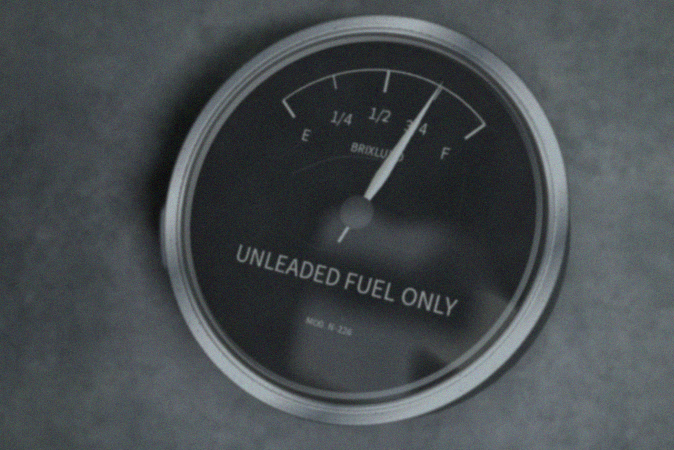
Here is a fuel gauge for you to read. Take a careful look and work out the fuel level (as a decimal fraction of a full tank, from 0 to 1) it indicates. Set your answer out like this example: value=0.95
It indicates value=0.75
